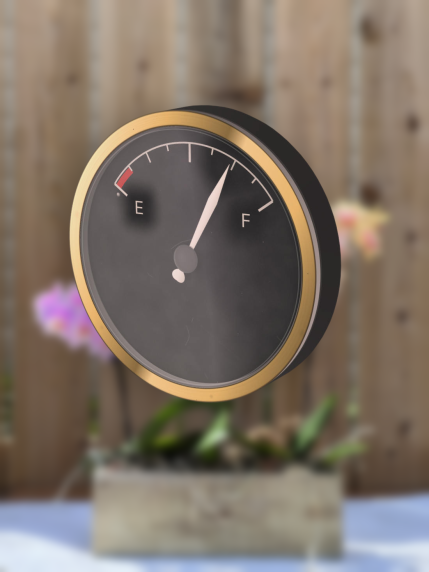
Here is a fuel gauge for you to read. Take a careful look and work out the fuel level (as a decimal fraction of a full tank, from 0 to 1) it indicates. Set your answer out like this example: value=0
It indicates value=0.75
